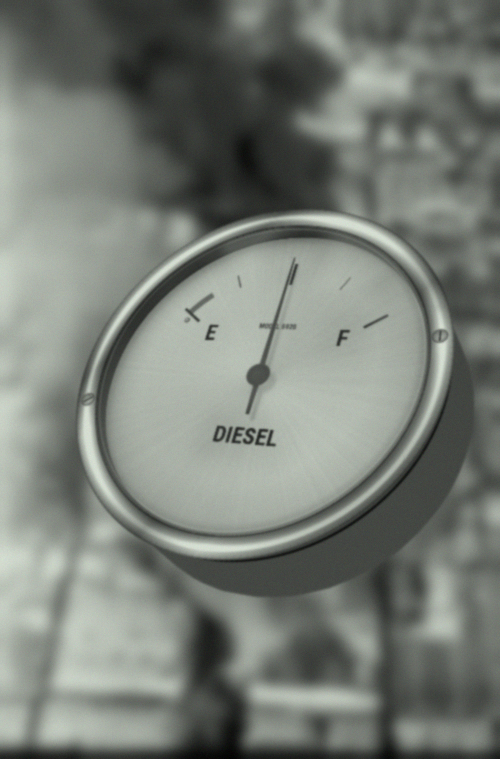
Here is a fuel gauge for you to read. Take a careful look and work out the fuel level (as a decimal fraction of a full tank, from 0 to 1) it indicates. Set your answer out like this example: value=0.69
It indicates value=0.5
